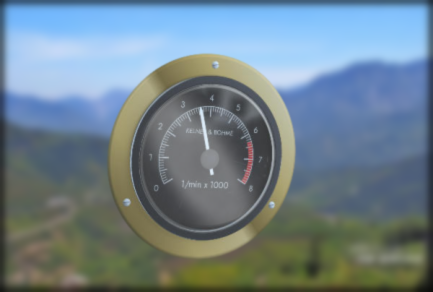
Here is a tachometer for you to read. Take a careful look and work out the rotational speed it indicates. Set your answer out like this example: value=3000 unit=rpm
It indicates value=3500 unit=rpm
